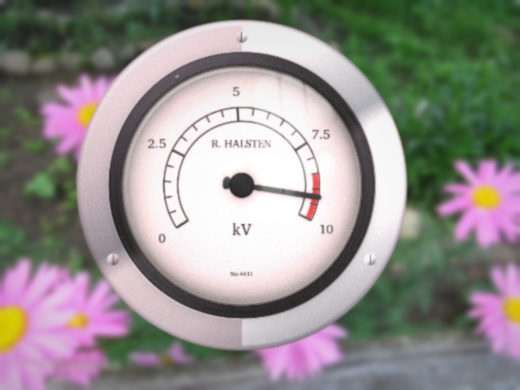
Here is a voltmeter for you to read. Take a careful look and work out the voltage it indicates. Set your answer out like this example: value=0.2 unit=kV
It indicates value=9.25 unit=kV
